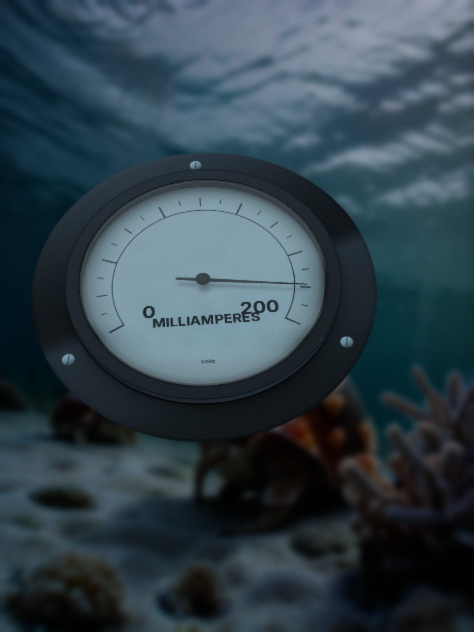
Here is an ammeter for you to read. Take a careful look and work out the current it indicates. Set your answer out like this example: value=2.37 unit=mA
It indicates value=180 unit=mA
